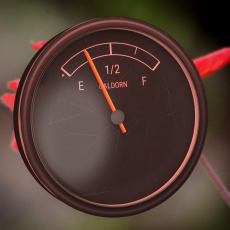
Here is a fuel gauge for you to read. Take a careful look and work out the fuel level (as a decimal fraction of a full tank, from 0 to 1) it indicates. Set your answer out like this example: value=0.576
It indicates value=0.25
